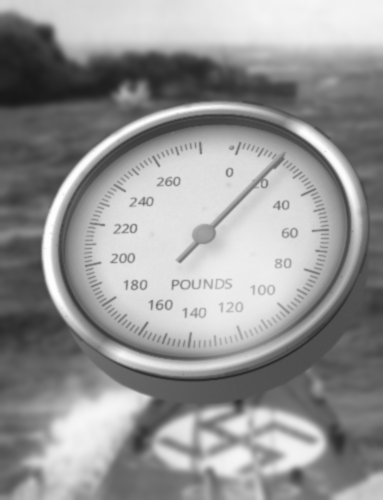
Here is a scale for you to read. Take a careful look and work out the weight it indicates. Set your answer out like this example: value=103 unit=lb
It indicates value=20 unit=lb
